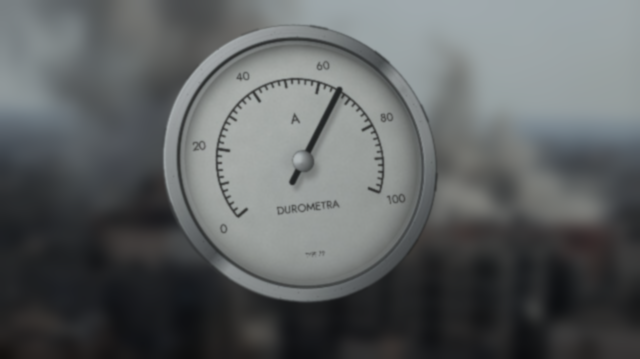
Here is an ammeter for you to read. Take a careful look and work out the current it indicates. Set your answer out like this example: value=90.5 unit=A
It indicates value=66 unit=A
